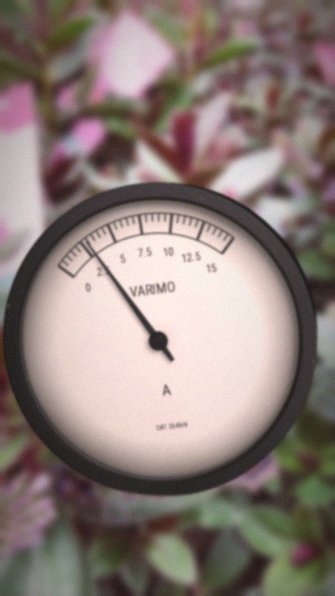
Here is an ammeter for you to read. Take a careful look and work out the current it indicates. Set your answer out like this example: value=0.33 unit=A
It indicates value=3 unit=A
